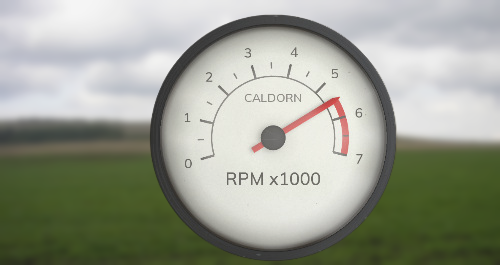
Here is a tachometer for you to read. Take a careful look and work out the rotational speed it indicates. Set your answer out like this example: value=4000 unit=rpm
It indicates value=5500 unit=rpm
